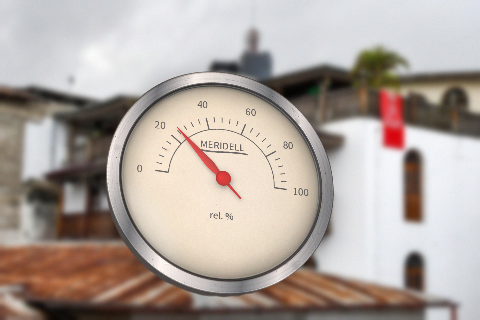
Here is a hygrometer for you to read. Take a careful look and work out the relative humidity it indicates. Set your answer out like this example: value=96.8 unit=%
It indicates value=24 unit=%
